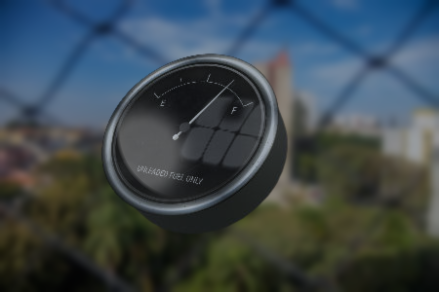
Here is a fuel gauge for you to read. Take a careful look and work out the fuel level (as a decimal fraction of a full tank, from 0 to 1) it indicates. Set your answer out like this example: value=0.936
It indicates value=0.75
